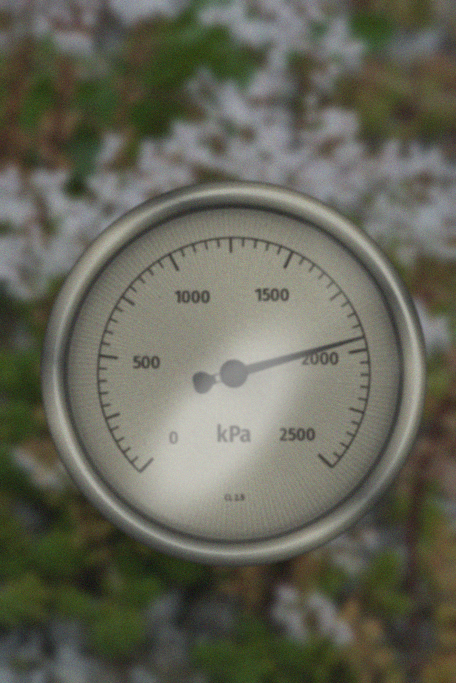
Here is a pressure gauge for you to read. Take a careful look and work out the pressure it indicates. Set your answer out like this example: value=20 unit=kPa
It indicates value=1950 unit=kPa
